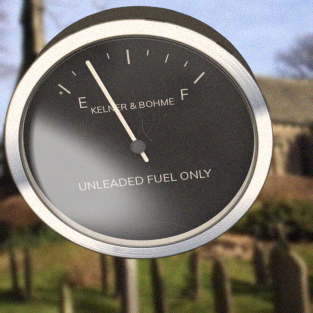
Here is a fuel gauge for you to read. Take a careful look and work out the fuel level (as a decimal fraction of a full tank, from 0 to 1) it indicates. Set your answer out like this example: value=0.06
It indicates value=0.25
